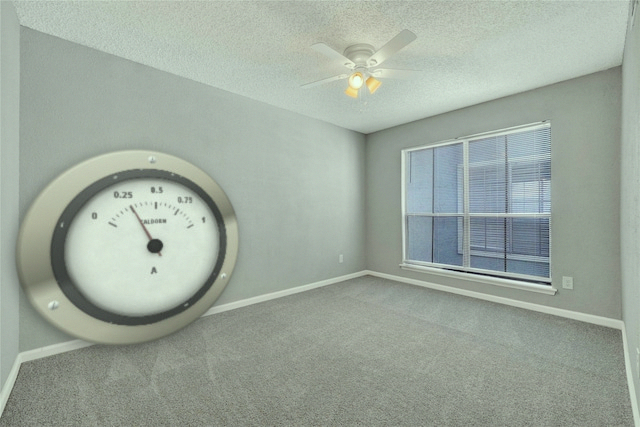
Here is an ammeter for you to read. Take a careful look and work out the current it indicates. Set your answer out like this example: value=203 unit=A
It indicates value=0.25 unit=A
